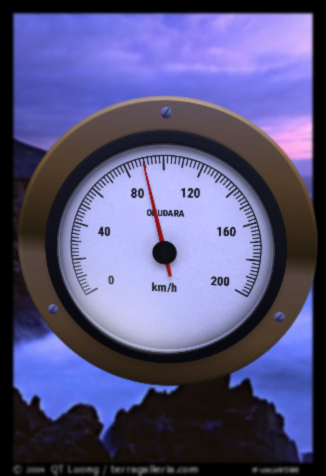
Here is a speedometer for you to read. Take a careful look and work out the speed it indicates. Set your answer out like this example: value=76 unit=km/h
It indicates value=90 unit=km/h
